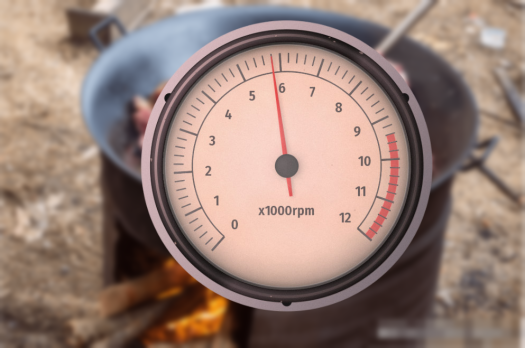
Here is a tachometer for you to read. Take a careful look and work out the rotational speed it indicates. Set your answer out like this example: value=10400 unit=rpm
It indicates value=5800 unit=rpm
